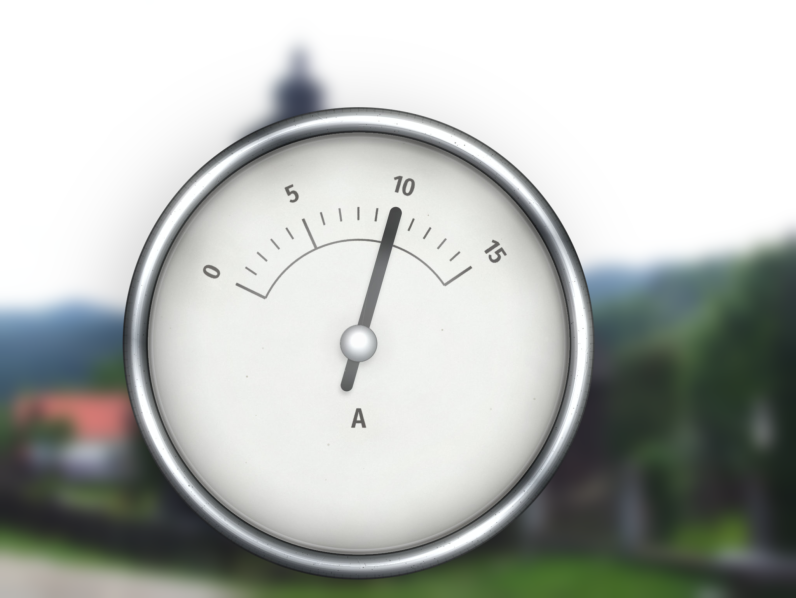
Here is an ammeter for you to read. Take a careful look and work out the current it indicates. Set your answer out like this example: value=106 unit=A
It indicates value=10 unit=A
